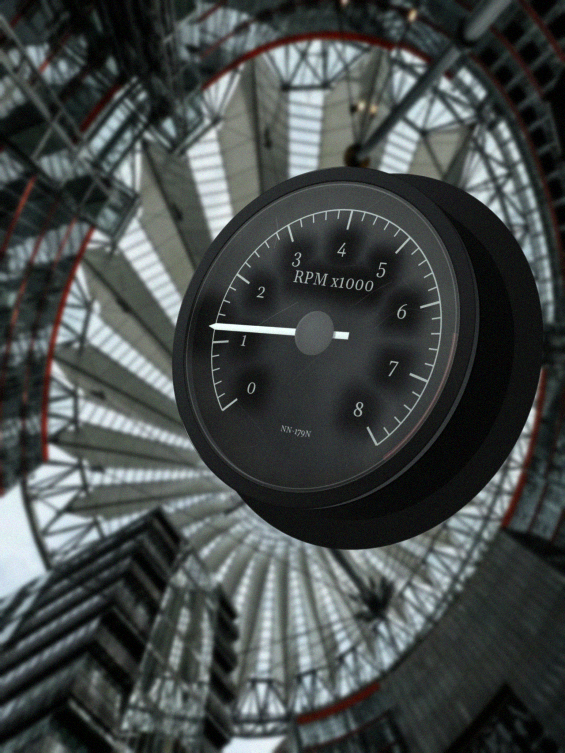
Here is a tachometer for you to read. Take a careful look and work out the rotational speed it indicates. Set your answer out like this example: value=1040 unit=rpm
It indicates value=1200 unit=rpm
